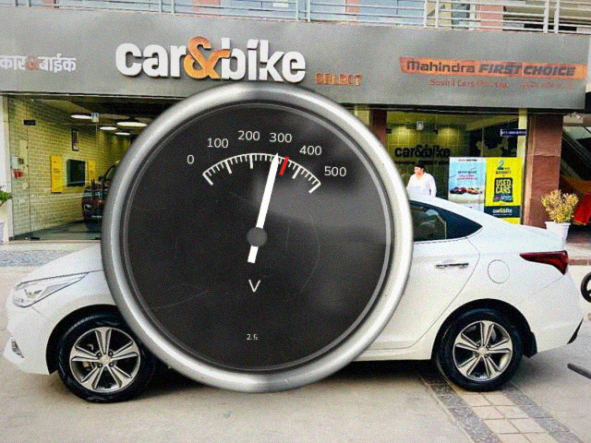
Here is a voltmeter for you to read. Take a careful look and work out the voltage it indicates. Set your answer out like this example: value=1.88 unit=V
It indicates value=300 unit=V
